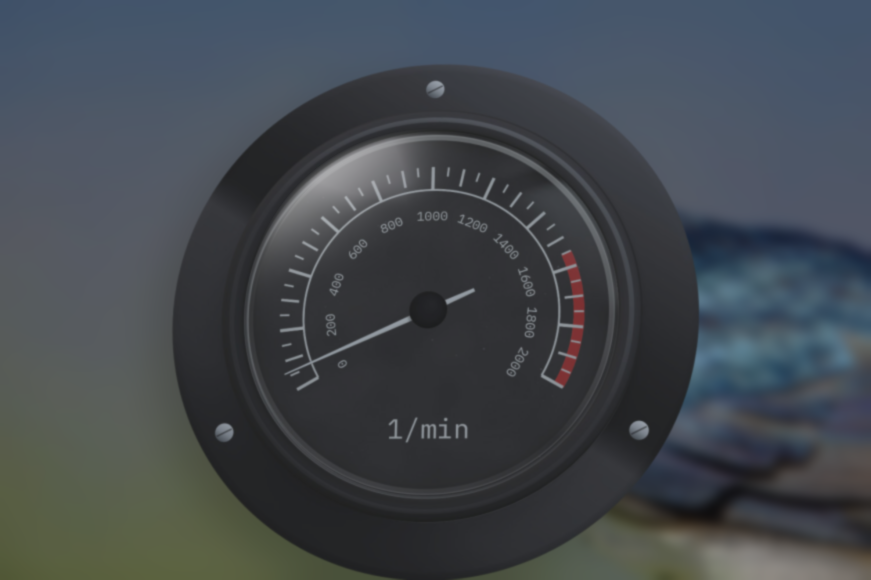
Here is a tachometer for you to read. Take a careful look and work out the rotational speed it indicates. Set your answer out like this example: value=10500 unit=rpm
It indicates value=50 unit=rpm
